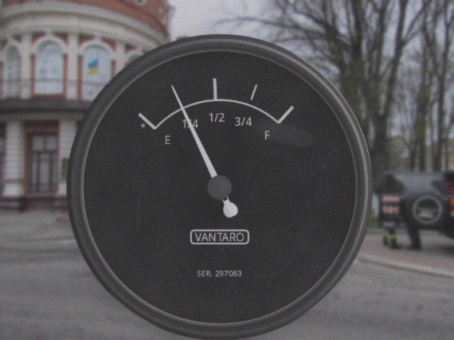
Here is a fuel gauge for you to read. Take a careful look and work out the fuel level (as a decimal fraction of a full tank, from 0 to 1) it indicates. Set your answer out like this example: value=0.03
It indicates value=0.25
